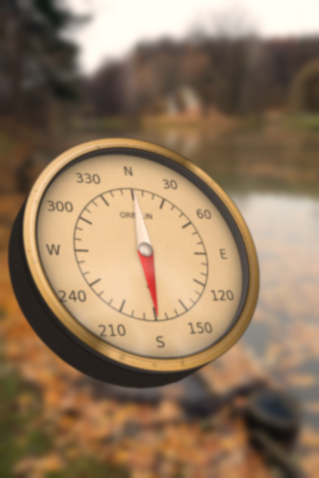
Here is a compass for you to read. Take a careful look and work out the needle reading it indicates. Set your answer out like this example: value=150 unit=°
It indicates value=180 unit=°
